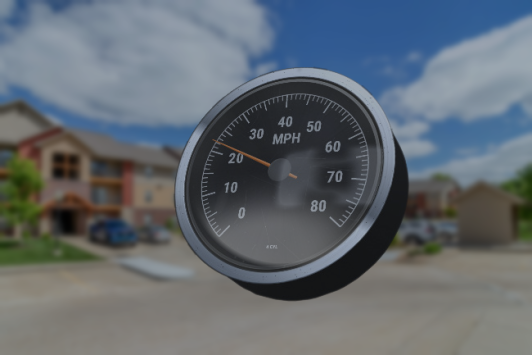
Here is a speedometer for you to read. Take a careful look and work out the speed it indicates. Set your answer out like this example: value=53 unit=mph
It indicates value=22 unit=mph
